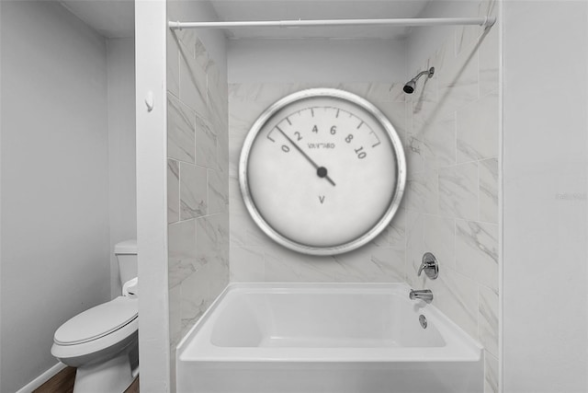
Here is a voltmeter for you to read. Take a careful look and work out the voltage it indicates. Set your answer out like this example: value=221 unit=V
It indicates value=1 unit=V
